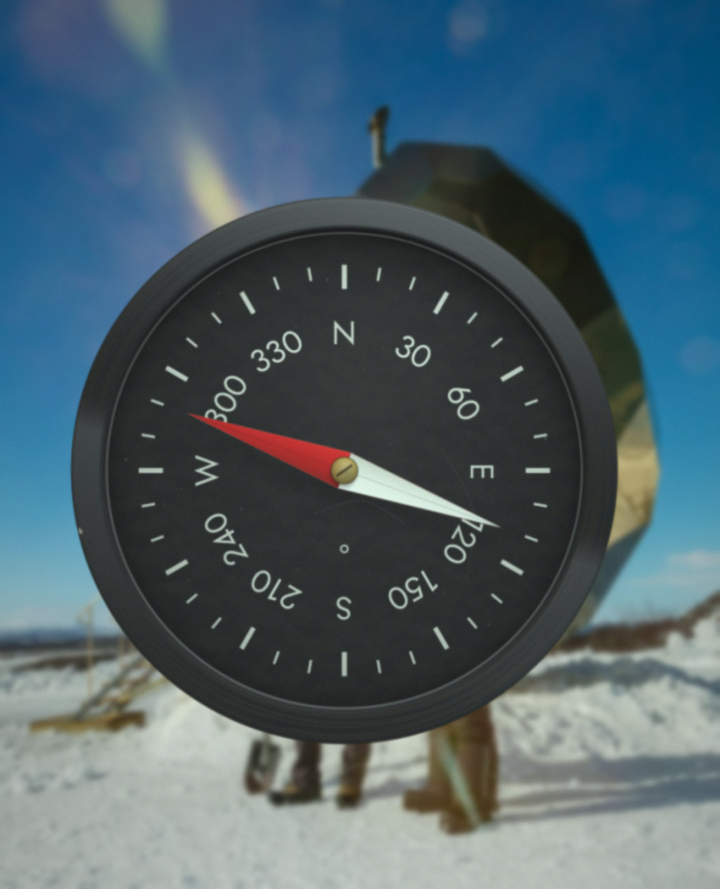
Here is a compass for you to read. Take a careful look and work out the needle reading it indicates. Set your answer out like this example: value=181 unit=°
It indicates value=290 unit=°
